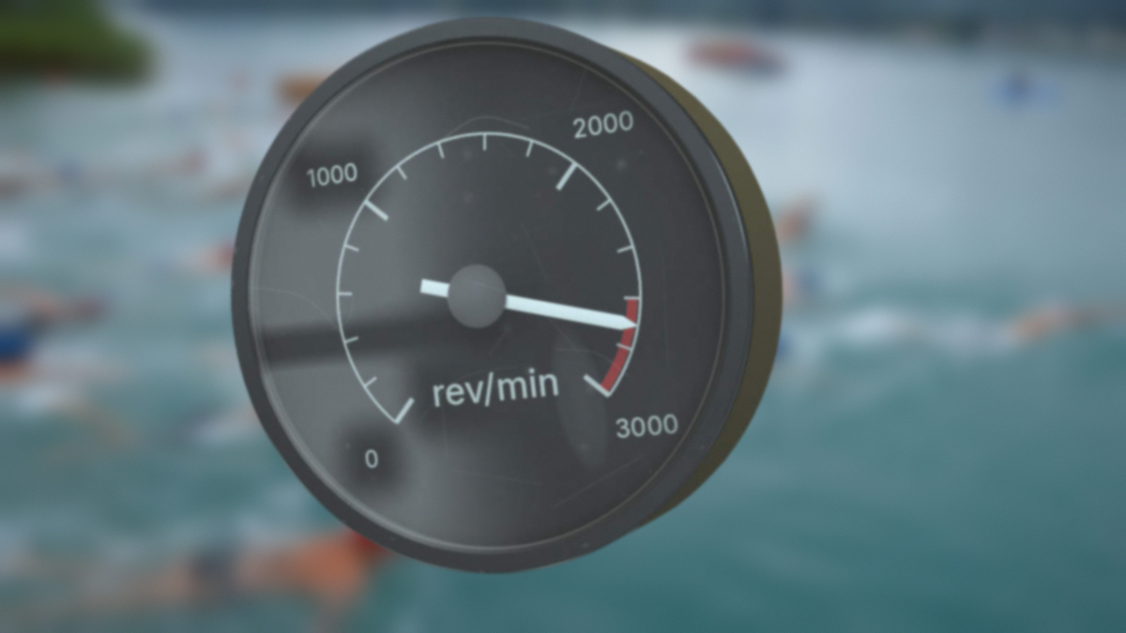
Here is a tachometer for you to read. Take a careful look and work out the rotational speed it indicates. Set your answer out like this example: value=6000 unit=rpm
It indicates value=2700 unit=rpm
